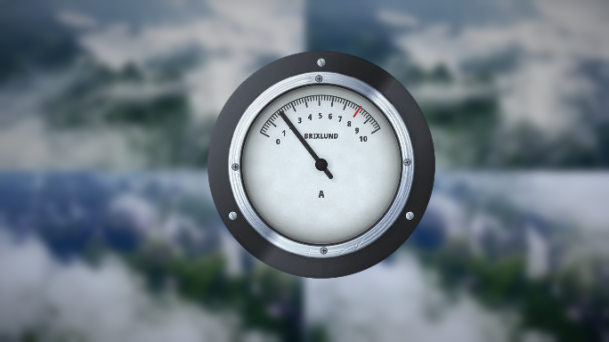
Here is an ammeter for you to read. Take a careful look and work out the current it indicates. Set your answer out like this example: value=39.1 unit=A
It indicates value=2 unit=A
